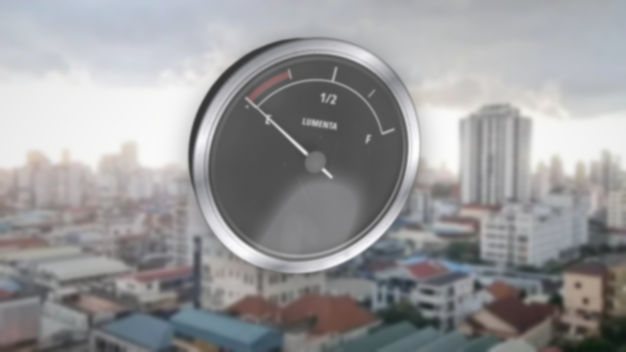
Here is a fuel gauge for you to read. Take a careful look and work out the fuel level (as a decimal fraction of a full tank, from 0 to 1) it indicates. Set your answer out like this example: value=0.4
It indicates value=0
